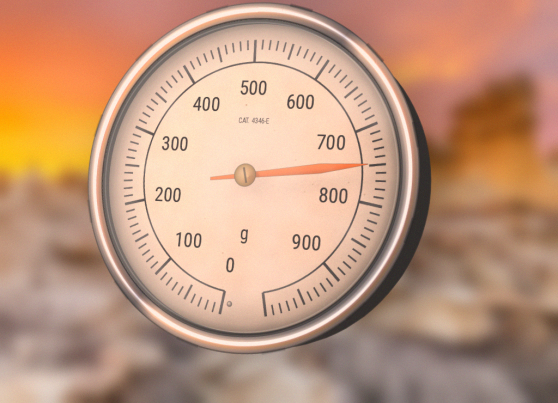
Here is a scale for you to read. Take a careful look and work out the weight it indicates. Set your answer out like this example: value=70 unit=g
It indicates value=750 unit=g
